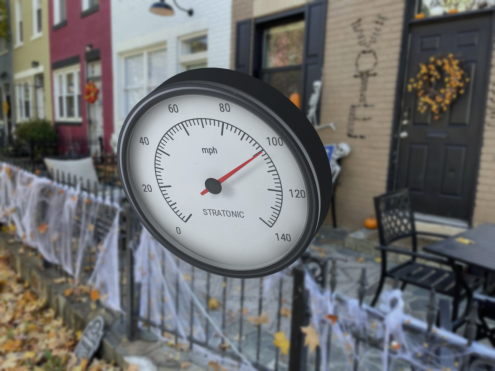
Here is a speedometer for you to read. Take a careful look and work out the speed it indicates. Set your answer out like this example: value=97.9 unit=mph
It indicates value=100 unit=mph
